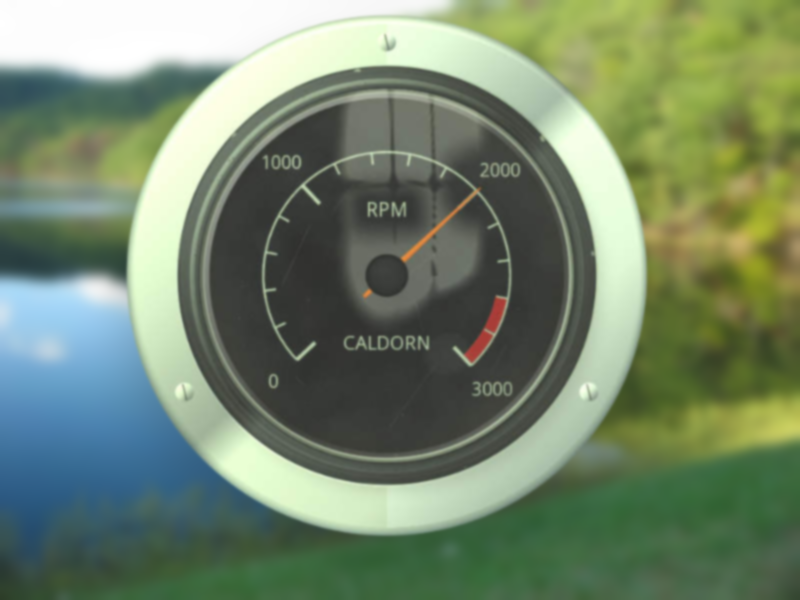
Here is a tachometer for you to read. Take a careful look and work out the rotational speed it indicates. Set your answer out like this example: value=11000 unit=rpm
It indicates value=2000 unit=rpm
